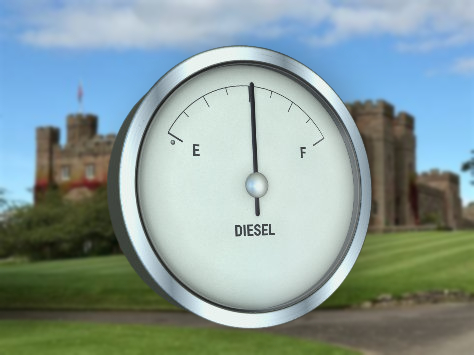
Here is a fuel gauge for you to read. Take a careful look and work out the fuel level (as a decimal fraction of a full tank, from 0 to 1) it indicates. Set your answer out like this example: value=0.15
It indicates value=0.5
